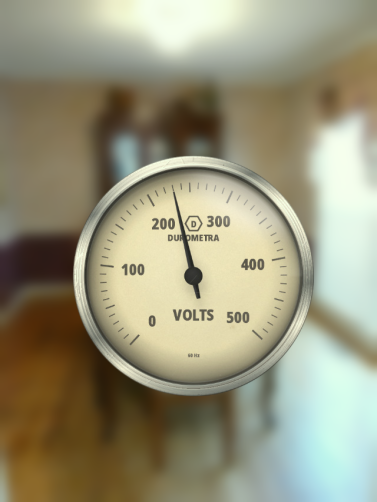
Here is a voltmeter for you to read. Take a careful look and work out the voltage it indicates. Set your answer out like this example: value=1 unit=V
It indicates value=230 unit=V
